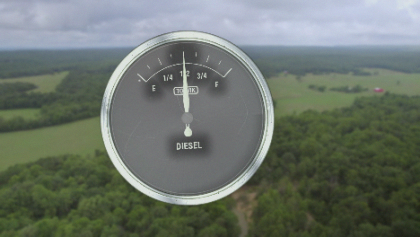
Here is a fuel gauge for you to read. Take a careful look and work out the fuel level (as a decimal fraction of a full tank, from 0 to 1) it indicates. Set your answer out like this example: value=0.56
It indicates value=0.5
